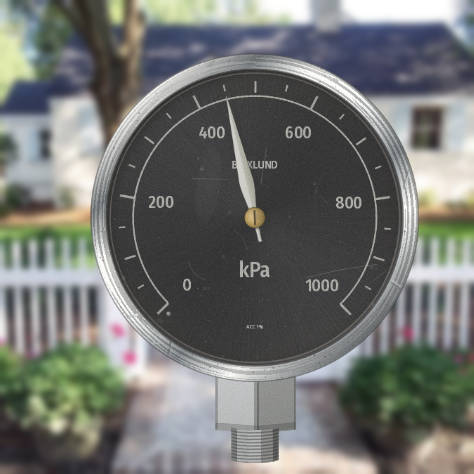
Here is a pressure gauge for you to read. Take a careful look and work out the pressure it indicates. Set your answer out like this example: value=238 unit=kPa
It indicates value=450 unit=kPa
